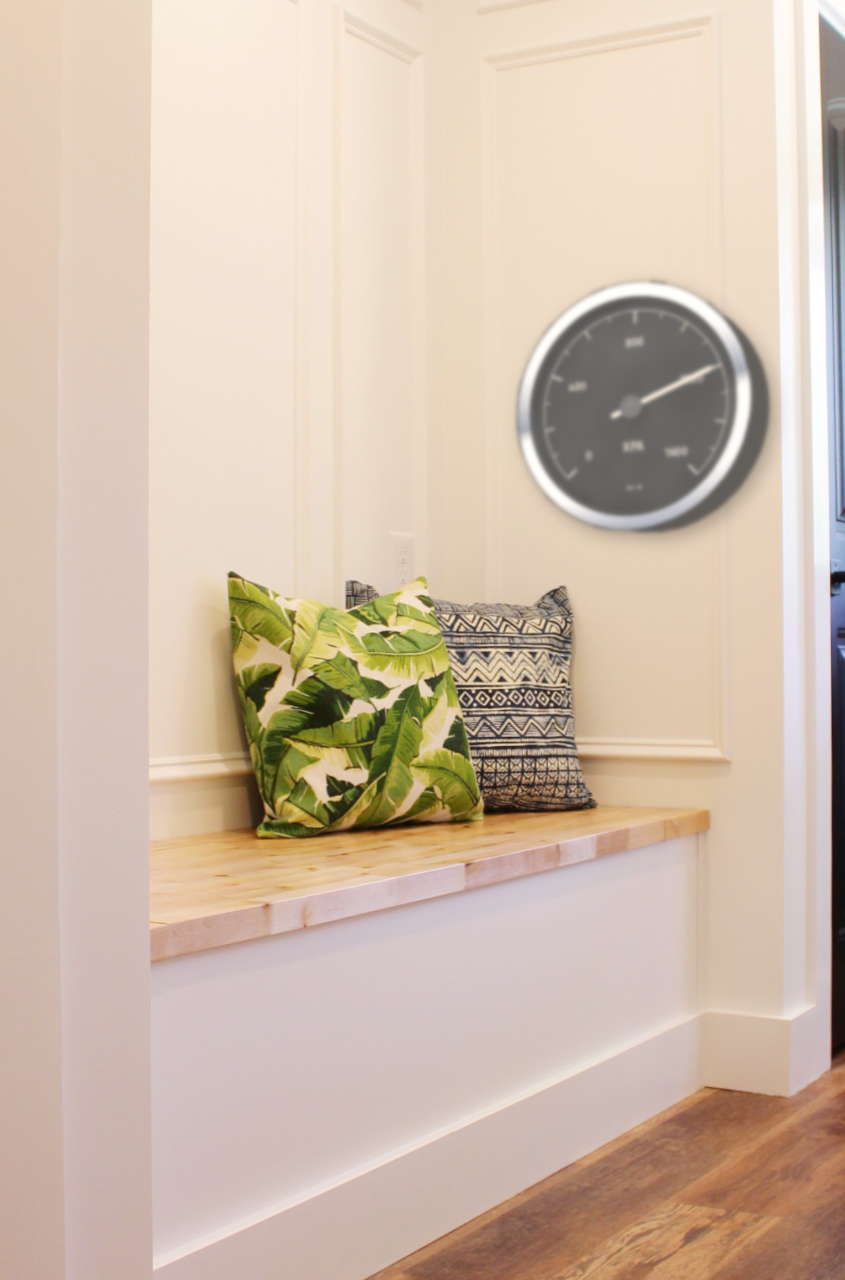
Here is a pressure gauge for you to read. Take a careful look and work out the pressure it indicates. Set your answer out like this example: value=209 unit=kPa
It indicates value=1200 unit=kPa
